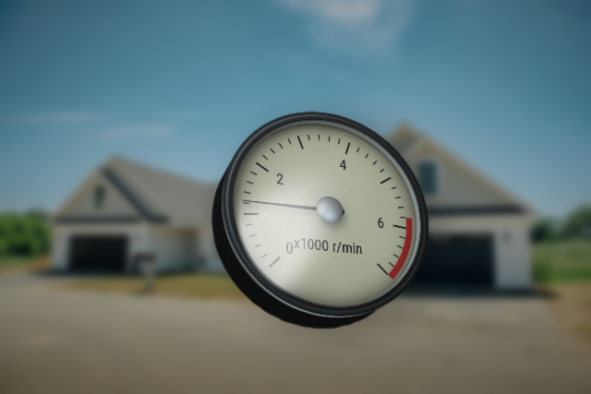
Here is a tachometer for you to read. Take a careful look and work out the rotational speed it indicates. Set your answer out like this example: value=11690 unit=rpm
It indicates value=1200 unit=rpm
